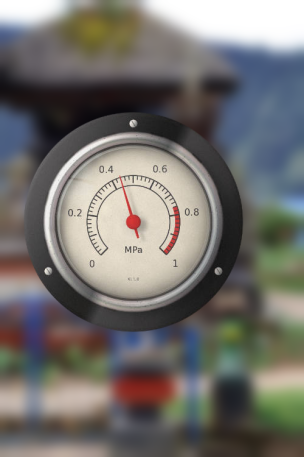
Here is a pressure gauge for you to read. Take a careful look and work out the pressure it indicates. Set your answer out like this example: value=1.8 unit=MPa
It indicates value=0.44 unit=MPa
